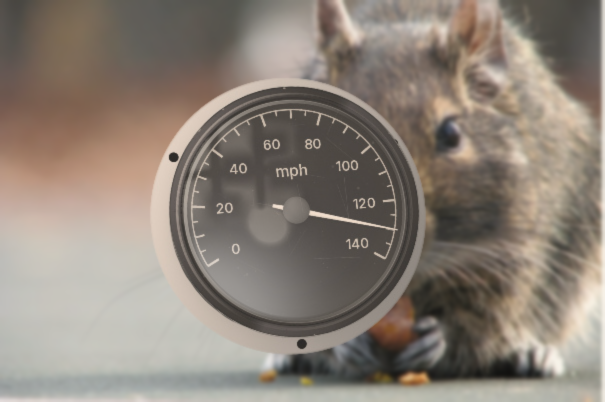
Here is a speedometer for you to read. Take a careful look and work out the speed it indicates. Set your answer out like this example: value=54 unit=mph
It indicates value=130 unit=mph
